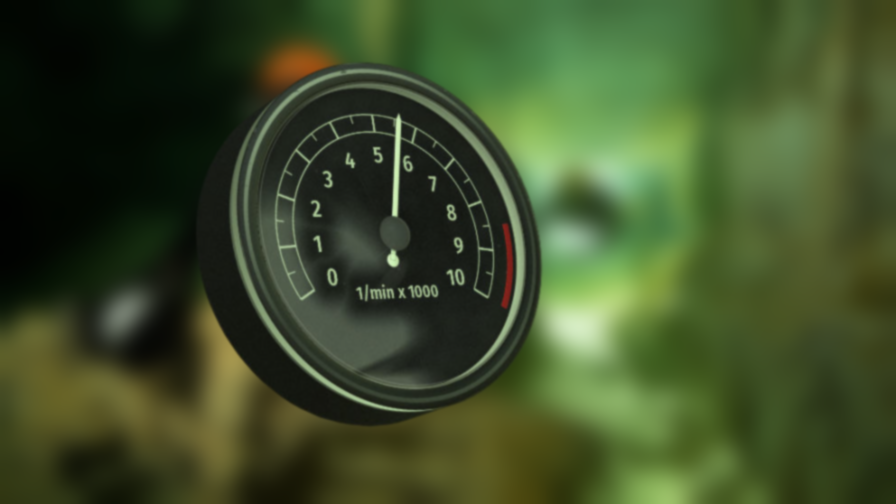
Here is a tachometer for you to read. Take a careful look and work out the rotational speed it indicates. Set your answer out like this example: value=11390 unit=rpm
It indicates value=5500 unit=rpm
